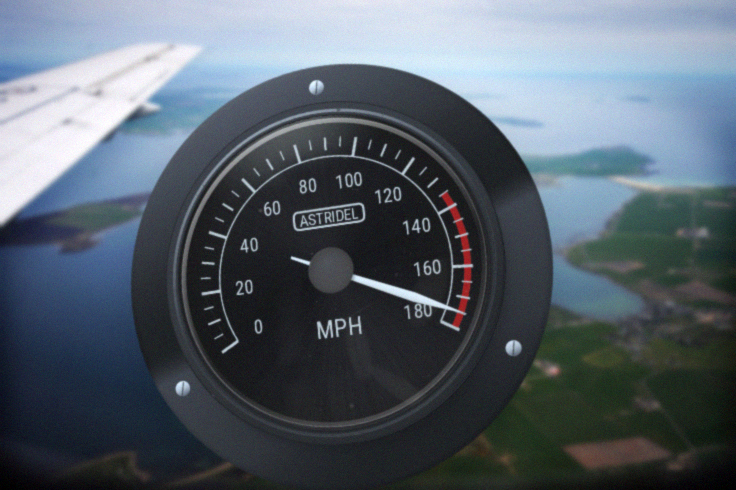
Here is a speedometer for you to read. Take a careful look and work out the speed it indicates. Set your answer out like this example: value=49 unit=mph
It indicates value=175 unit=mph
